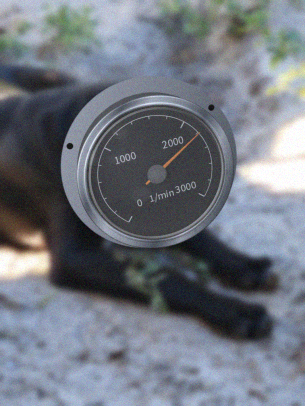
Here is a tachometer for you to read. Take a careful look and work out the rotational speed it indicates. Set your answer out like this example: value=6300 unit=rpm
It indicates value=2200 unit=rpm
